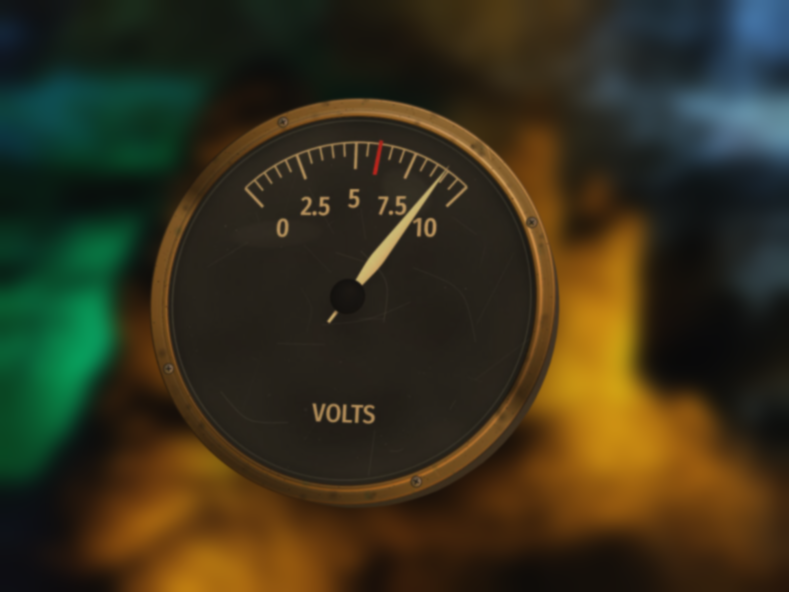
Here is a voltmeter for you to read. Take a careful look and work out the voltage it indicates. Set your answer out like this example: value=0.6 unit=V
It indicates value=9 unit=V
